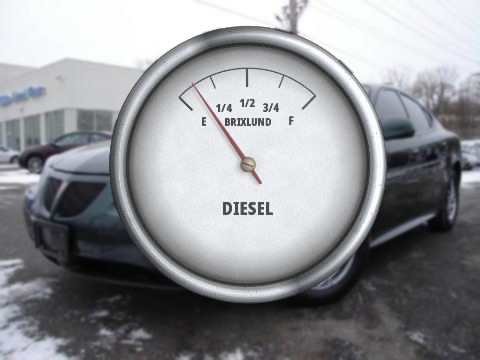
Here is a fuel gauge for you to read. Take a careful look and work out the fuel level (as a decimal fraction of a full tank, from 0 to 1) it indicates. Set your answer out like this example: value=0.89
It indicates value=0.125
